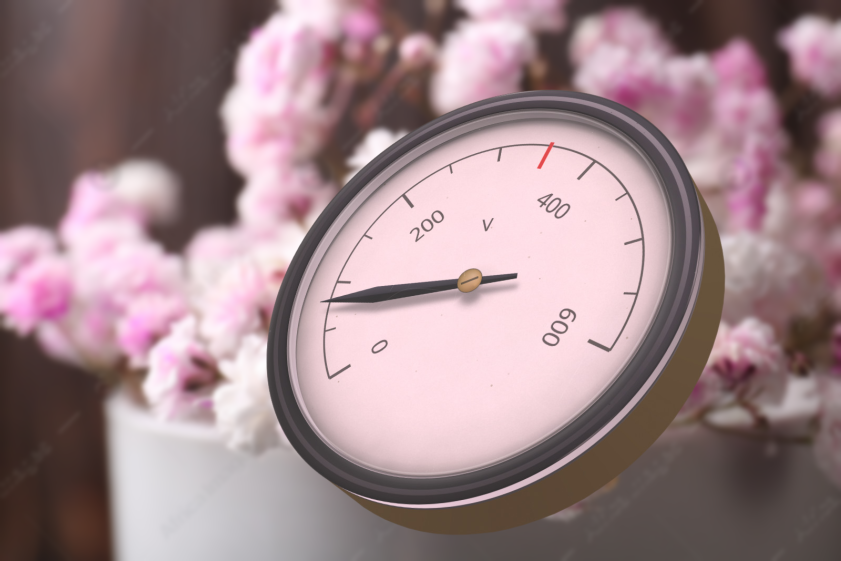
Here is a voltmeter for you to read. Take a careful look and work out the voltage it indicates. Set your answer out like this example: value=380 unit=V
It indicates value=75 unit=V
